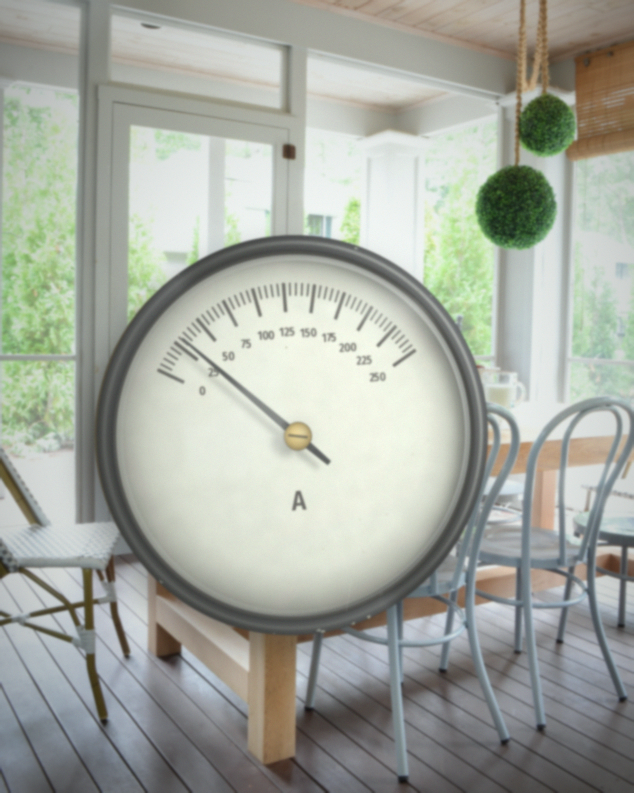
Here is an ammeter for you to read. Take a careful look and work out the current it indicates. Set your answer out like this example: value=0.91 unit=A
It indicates value=30 unit=A
